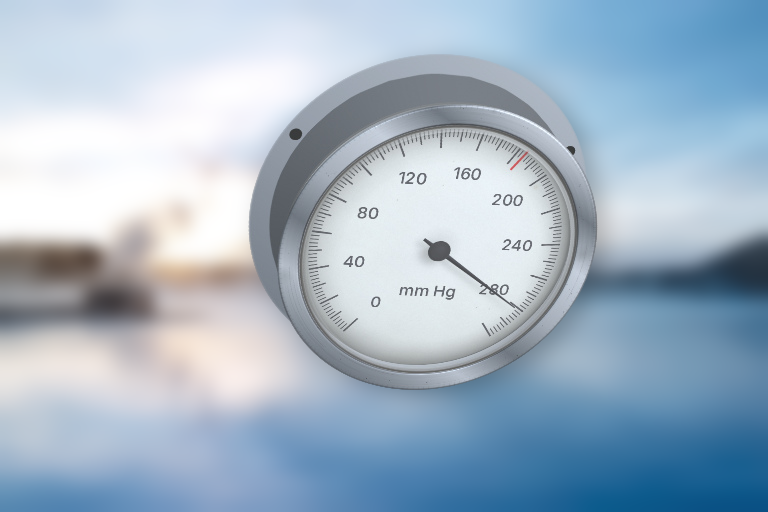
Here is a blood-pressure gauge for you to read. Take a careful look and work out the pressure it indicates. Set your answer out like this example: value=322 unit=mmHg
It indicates value=280 unit=mmHg
